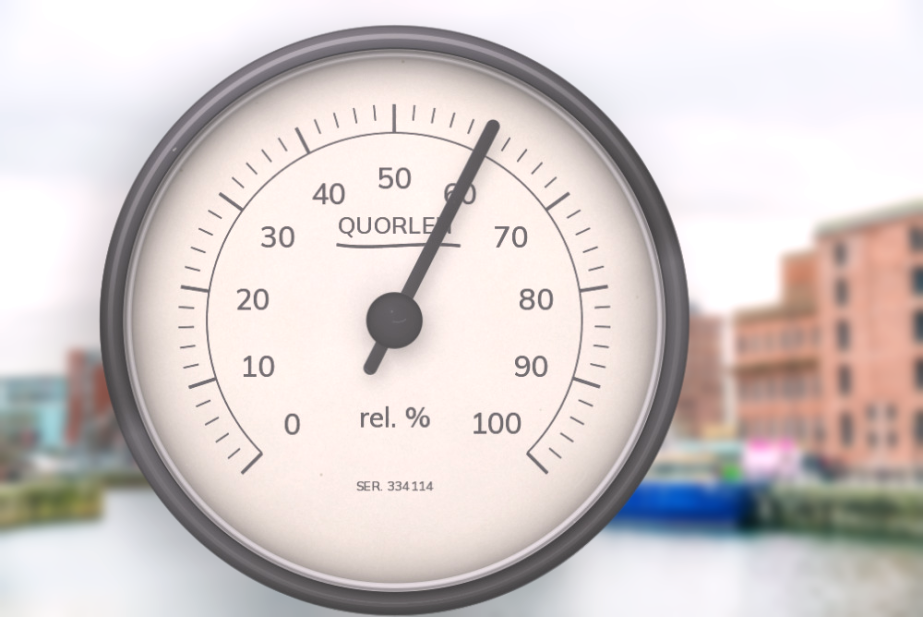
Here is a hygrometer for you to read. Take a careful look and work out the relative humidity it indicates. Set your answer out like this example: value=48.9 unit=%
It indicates value=60 unit=%
